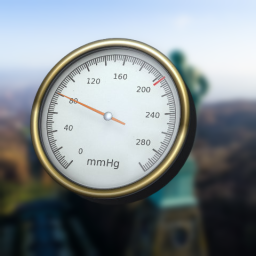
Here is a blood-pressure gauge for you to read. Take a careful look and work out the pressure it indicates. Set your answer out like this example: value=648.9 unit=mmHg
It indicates value=80 unit=mmHg
